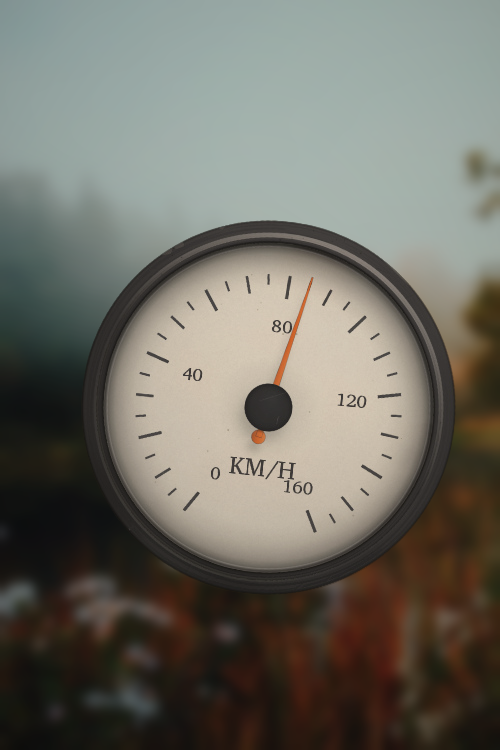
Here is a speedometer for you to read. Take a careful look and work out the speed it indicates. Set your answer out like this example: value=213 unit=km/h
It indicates value=85 unit=km/h
